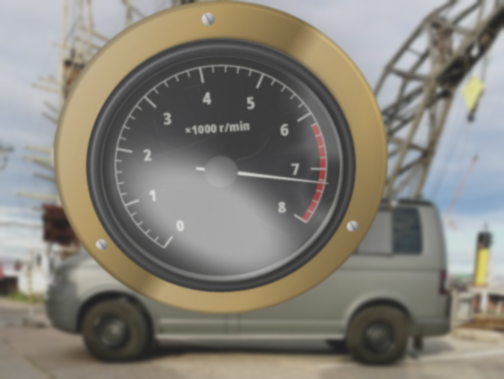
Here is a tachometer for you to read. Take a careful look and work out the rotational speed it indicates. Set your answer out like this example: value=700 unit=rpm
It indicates value=7200 unit=rpm
